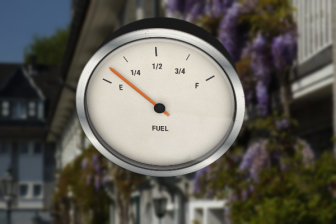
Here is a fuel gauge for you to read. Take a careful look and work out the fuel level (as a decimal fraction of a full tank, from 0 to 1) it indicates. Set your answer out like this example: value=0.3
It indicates value=0.125
